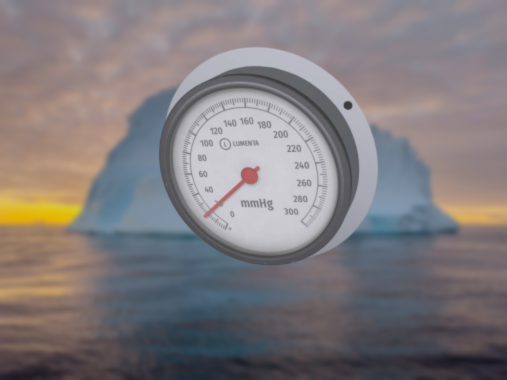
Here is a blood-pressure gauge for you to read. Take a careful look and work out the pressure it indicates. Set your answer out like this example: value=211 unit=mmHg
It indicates value=20 unit=mmHg
